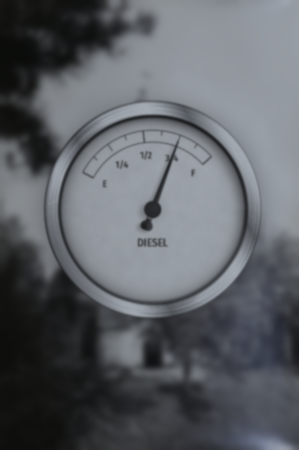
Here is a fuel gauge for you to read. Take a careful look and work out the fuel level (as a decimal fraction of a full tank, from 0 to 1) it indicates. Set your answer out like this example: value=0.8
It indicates value=0.75
